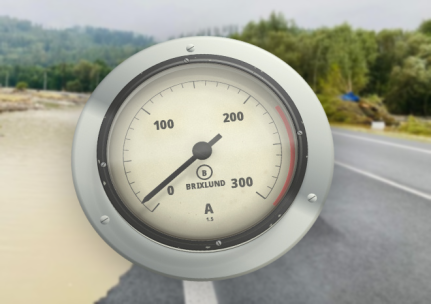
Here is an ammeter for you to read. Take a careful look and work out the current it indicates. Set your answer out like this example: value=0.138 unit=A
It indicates value=10 unit=A
